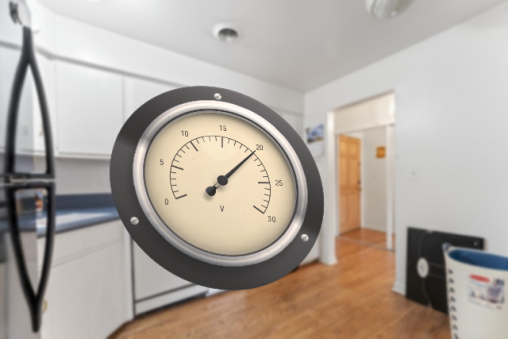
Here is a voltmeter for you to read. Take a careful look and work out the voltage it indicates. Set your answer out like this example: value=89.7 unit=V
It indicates value=20 unit=V
